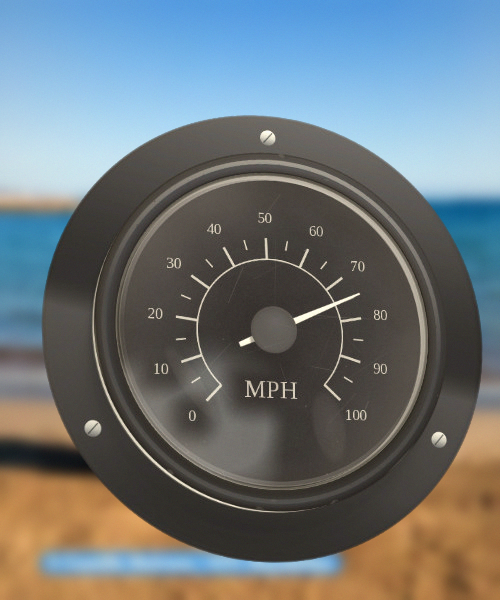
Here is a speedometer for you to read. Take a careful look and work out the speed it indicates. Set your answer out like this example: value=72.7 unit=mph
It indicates value=75 unit=mph
